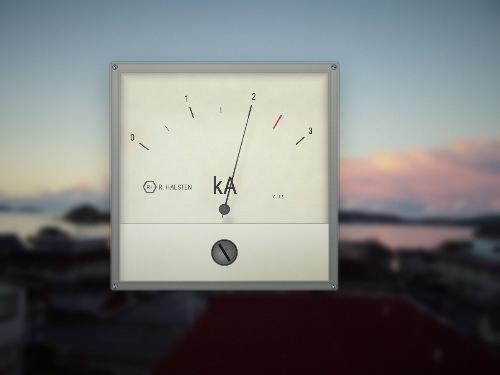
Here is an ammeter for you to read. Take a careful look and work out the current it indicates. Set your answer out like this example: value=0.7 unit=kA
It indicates value=2 unit=kA
